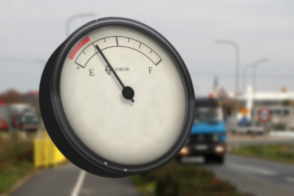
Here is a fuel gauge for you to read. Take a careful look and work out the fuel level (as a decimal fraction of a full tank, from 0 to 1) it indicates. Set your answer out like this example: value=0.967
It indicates value=0.25
